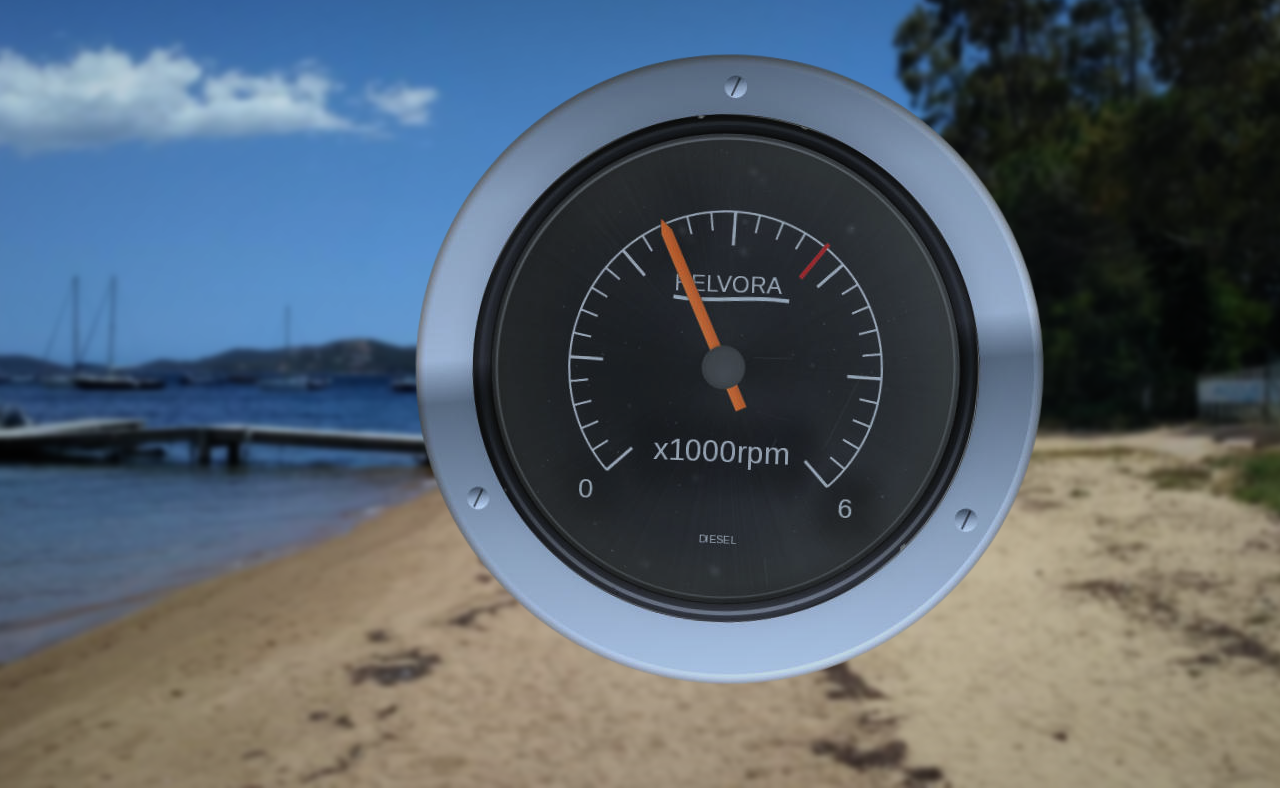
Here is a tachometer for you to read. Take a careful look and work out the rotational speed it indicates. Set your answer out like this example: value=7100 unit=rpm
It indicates value=2400 unit=rpm
